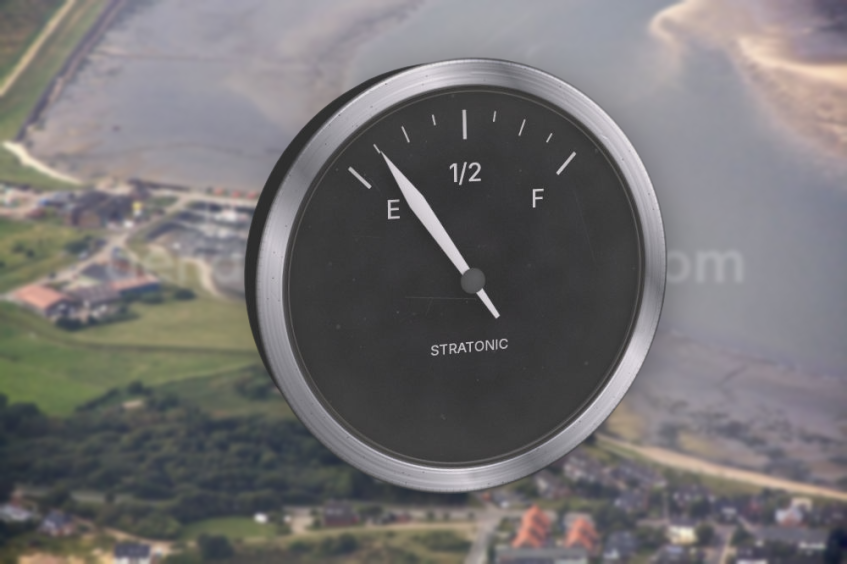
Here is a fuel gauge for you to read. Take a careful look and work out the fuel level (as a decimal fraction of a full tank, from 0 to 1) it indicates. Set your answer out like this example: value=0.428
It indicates value=0.125
